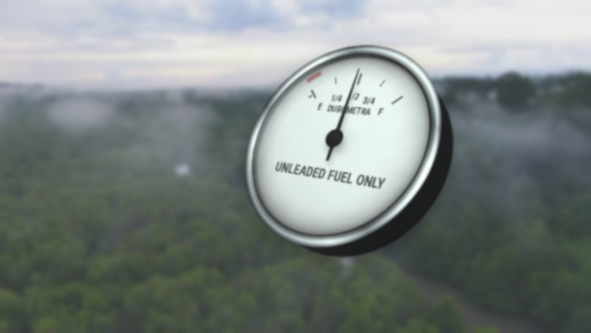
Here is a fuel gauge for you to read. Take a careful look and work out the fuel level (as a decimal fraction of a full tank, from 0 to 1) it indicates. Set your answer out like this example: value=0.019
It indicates value=0.5
